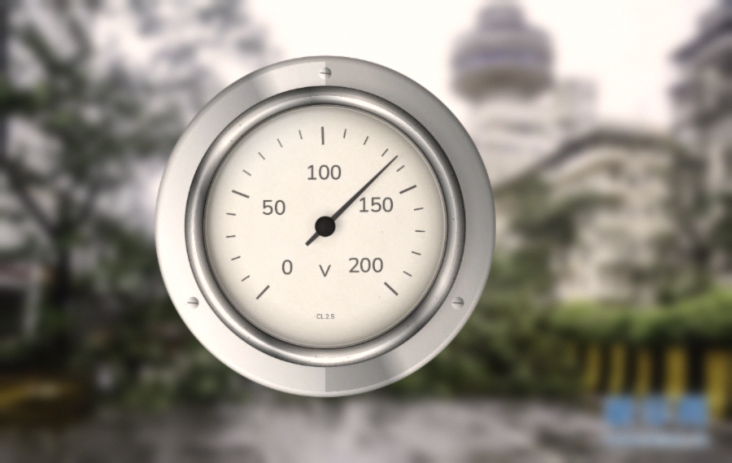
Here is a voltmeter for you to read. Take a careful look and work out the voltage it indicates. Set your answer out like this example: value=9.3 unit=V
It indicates value=135 unit=V
